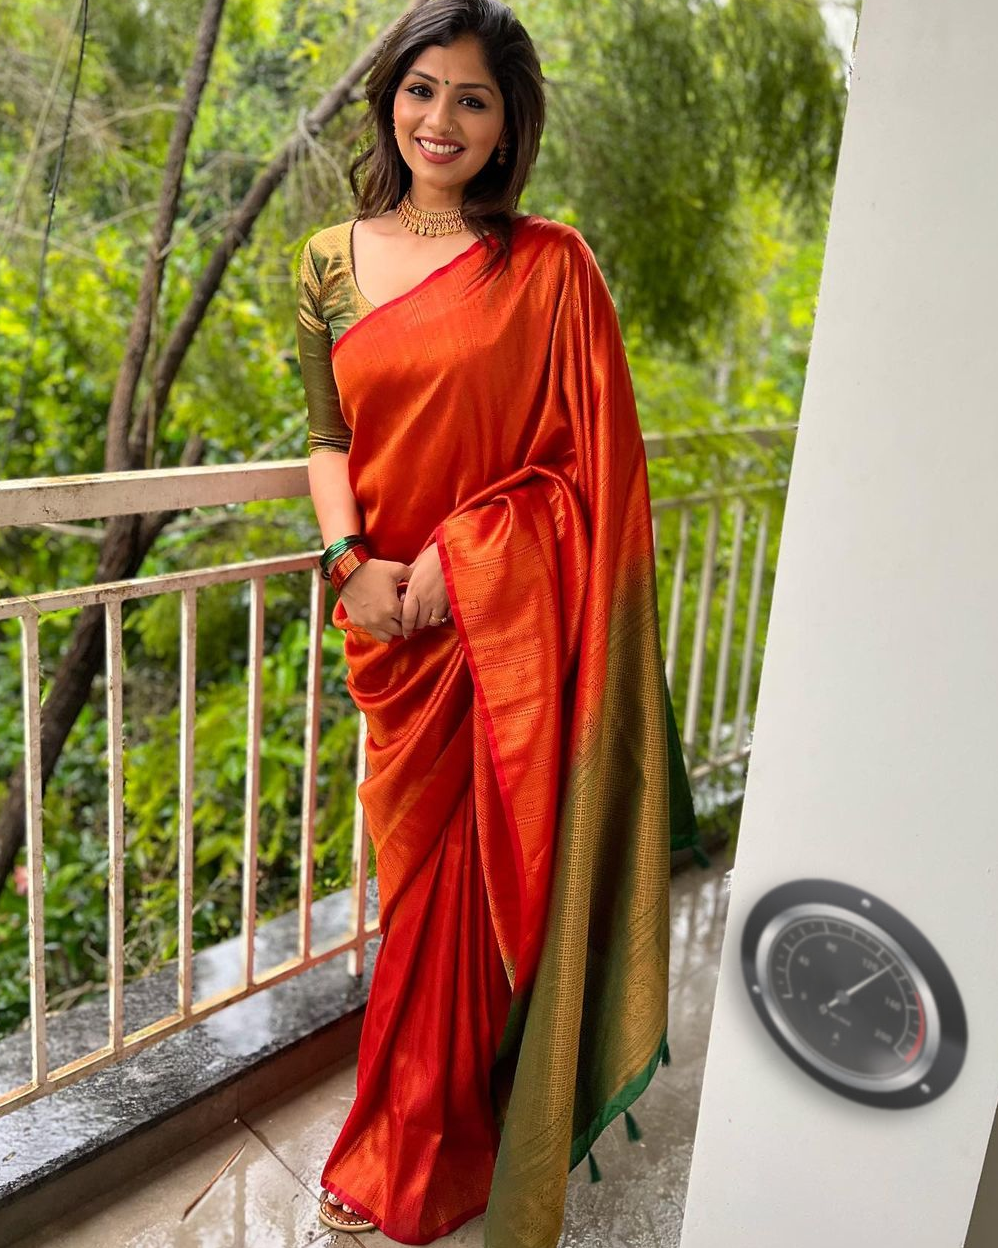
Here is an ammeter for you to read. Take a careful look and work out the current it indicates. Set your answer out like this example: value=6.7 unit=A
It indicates value=130 unit=A
